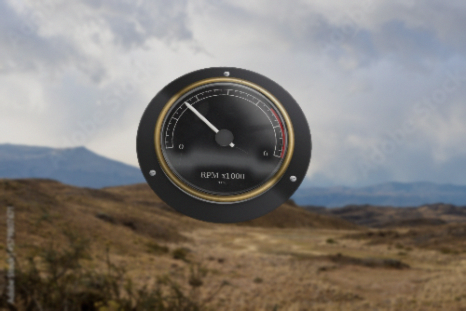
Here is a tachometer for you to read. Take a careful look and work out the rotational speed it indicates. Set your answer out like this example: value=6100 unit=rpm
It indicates value=1600 unit=rpm
